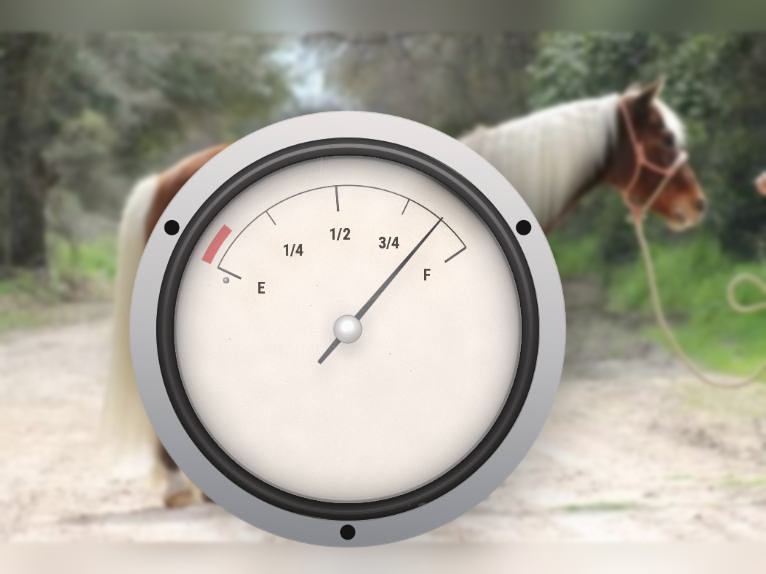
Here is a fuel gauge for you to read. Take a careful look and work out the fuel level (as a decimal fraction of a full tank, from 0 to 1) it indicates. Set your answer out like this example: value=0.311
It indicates value=0.875
